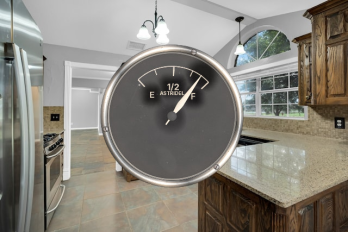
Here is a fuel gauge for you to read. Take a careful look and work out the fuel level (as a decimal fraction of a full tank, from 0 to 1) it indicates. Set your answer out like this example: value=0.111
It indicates value=0.875
